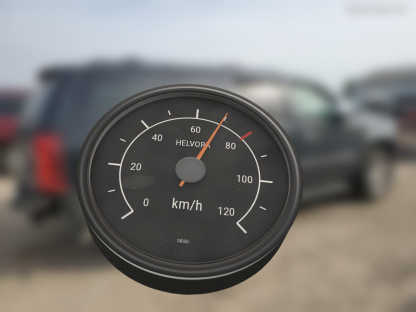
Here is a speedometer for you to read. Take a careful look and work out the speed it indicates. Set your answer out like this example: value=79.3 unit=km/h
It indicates value=70 unit=km/h
